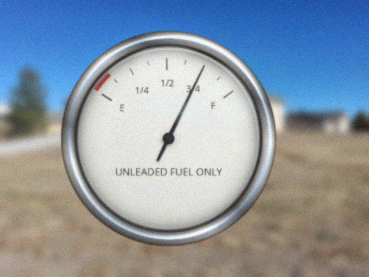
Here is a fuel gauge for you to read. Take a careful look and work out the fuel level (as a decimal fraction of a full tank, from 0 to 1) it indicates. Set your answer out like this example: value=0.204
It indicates value=0.75
